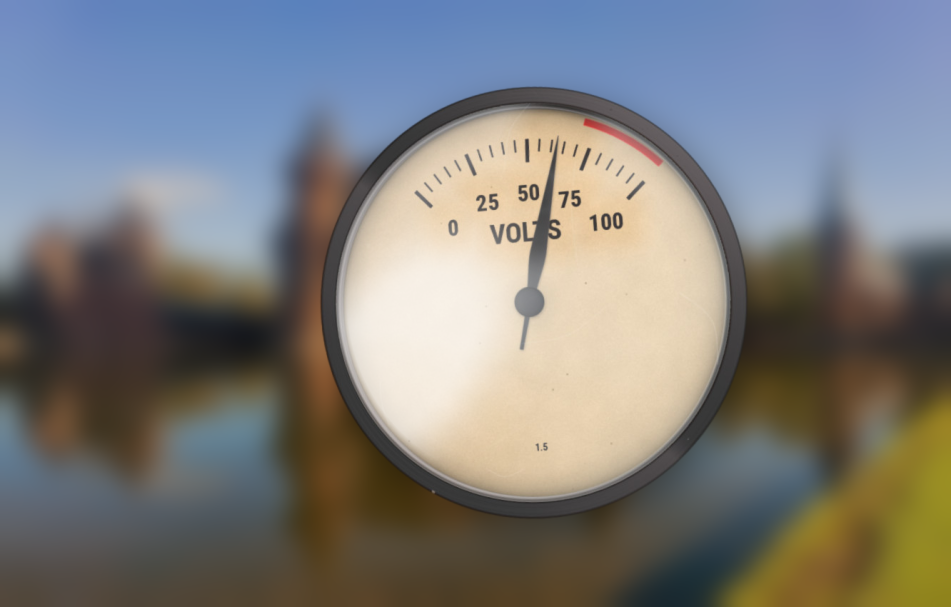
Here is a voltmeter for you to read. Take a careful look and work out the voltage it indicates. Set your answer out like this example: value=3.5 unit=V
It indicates value=62.5 unit=V
